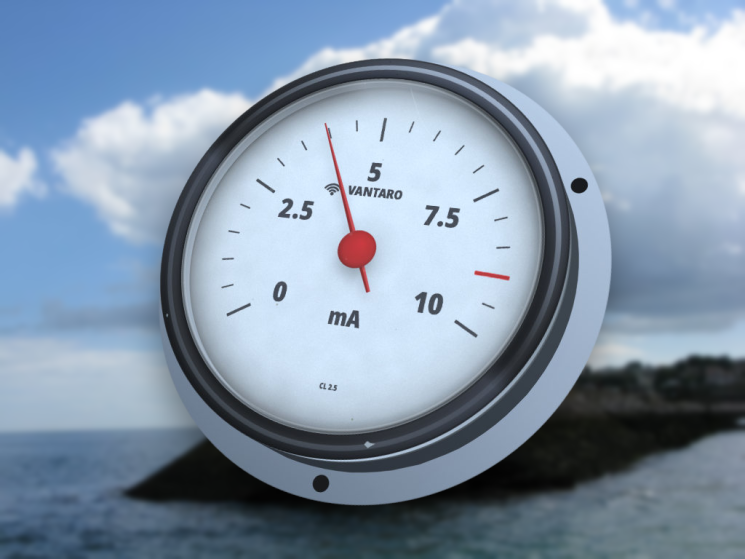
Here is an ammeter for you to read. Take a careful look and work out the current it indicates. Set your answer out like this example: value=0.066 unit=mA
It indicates value=4 unit=mA
